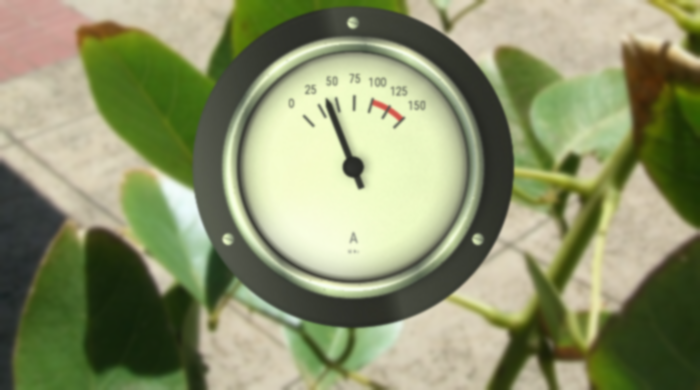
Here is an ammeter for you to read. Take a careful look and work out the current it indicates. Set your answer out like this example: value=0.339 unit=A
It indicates value=37.5 unit=A
